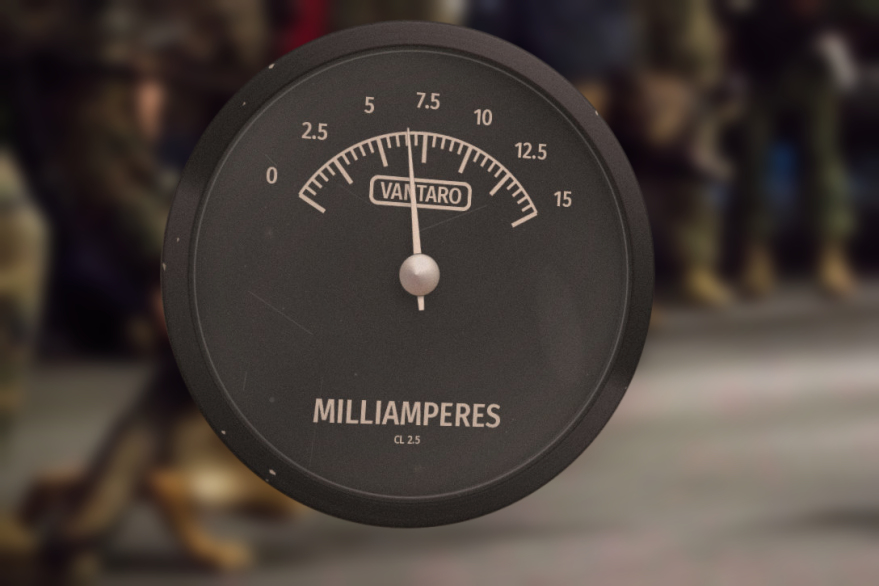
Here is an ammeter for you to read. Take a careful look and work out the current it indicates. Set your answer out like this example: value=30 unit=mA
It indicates value=6.5 unit=mA
